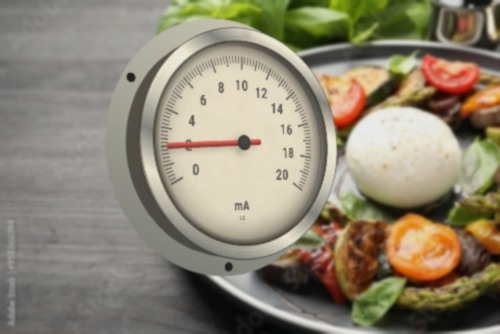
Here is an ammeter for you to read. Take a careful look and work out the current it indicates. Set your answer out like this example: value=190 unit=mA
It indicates value=2 unit=mA
